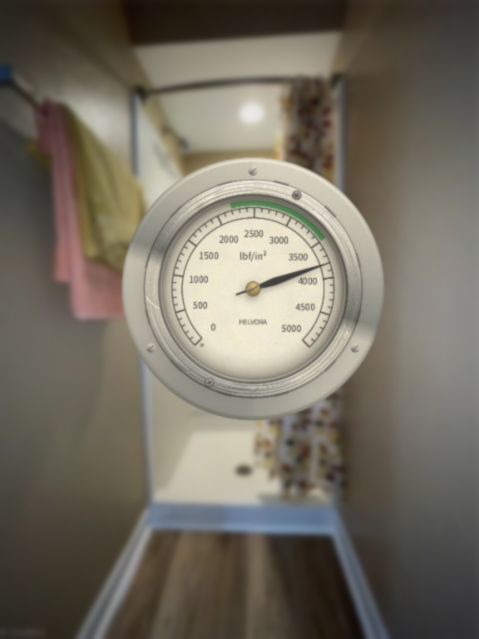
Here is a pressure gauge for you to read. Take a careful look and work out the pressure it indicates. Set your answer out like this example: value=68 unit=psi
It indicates value=3800 unit=psi
